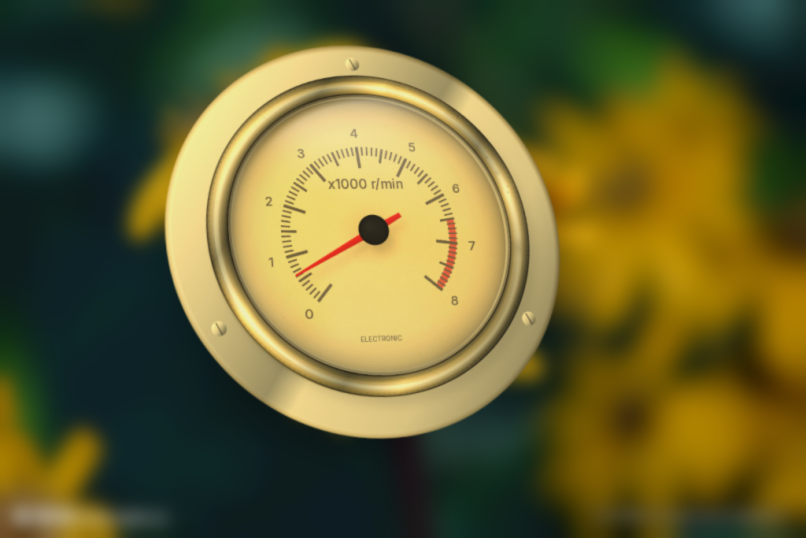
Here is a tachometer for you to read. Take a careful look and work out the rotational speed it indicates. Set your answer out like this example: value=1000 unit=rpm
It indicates value=600 unit=rpm
